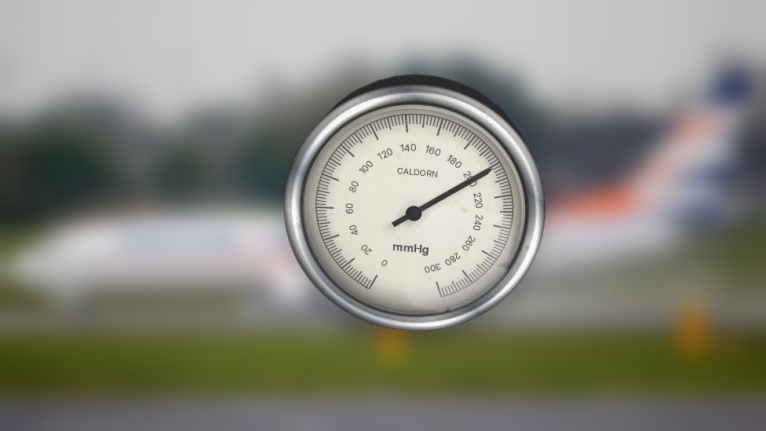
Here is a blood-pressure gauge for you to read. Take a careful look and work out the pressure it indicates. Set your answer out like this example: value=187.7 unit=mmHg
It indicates value=200 unit=mmHg
